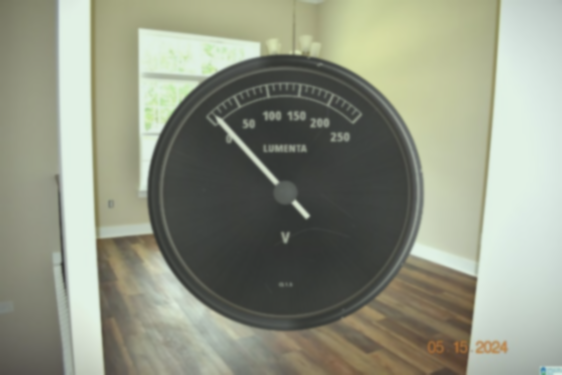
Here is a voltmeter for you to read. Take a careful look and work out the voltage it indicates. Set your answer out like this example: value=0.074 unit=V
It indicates value=10 unit=V
